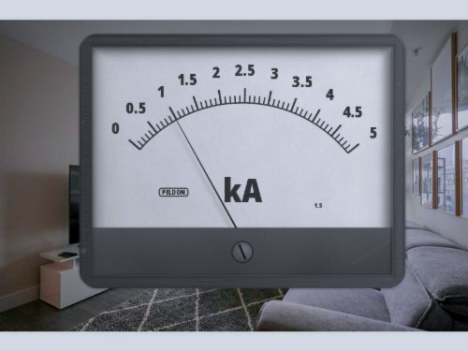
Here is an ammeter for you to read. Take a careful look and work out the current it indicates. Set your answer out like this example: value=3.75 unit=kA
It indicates value=1 unit=kA
